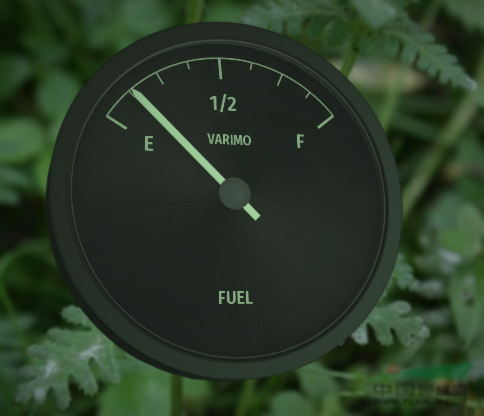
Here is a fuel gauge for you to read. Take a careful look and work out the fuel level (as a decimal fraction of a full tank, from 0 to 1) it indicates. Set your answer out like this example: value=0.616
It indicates value=0.125
